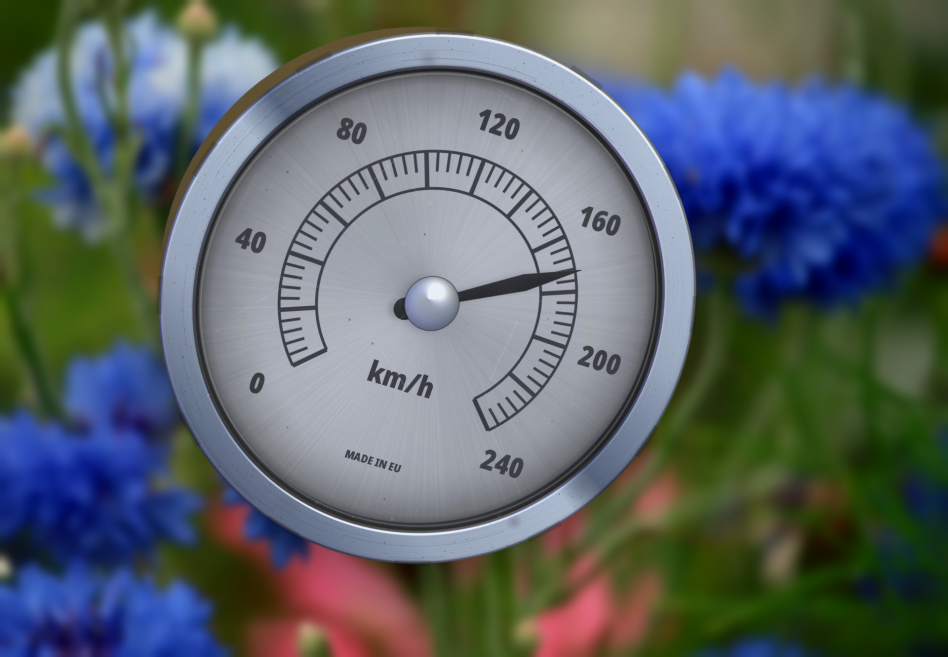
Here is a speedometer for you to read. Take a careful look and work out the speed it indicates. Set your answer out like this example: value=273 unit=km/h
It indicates value=172 unit=km/h
